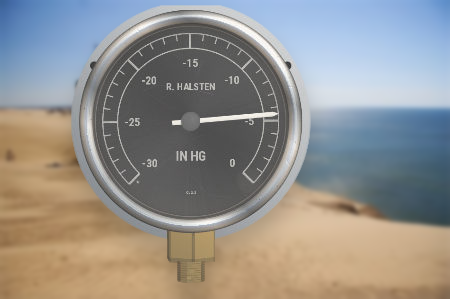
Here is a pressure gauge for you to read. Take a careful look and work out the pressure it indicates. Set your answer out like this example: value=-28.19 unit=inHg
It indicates value=-5.5 unit=inHg
